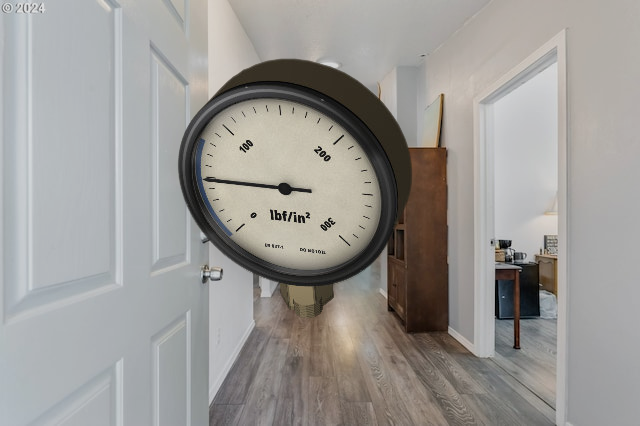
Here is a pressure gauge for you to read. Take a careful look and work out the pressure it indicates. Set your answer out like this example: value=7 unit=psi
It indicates value=50 unit=psi
